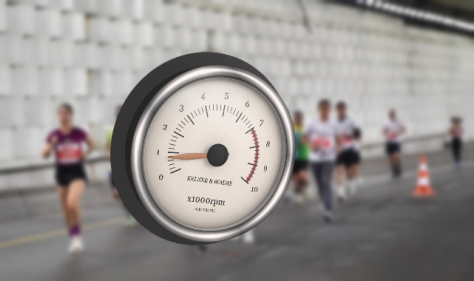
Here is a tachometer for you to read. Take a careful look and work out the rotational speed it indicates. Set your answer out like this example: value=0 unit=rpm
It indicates value=800 unit=rpm
